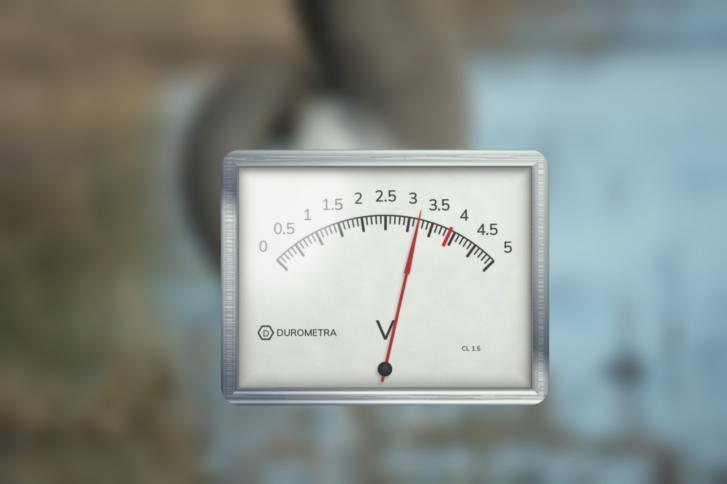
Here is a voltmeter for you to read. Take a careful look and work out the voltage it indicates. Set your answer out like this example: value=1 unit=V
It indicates value=3.2 unit=V
